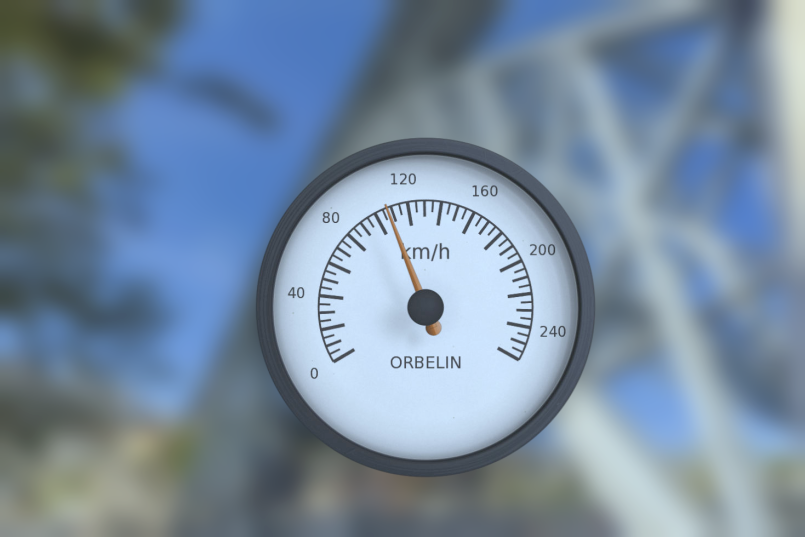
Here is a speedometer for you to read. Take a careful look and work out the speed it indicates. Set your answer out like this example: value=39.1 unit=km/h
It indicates value=107.5 unit=km/h
